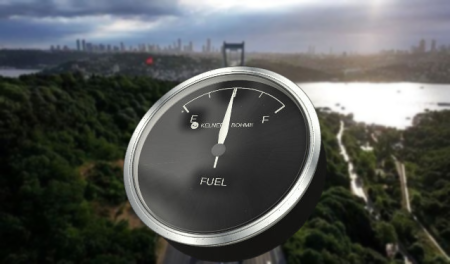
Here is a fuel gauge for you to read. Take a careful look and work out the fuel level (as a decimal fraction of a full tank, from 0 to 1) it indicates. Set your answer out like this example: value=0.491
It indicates value=0.5
